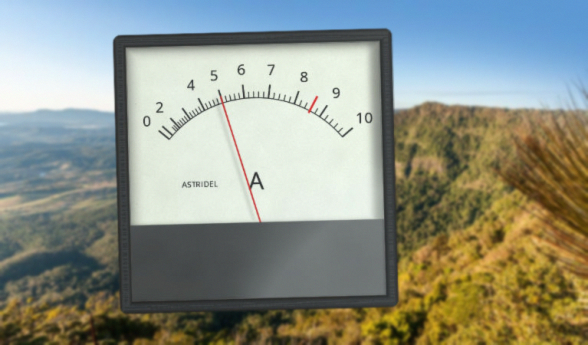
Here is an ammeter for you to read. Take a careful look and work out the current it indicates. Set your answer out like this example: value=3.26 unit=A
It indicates value=5 unit=A
